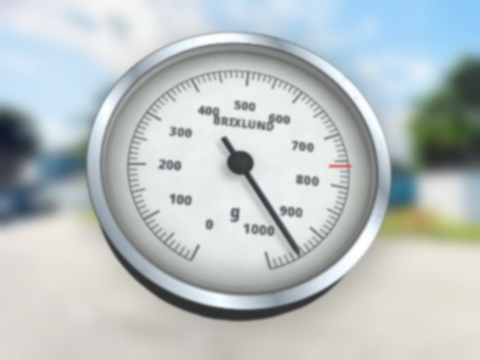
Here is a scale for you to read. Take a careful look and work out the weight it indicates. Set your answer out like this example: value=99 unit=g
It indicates value=950 unit=g
